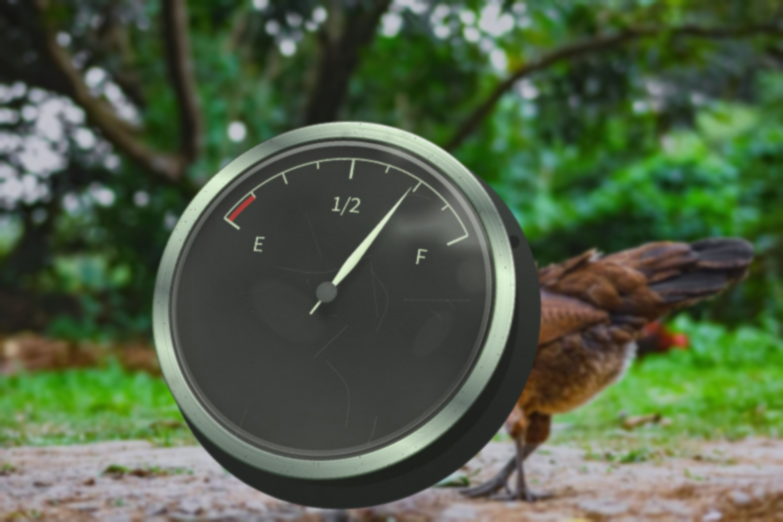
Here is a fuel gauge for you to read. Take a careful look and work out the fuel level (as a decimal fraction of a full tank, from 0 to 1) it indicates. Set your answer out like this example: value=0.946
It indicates value=0.75
